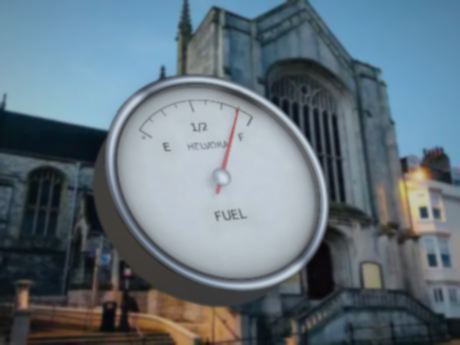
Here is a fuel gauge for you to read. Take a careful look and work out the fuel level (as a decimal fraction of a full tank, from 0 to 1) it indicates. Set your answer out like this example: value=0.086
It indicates value=0.875
